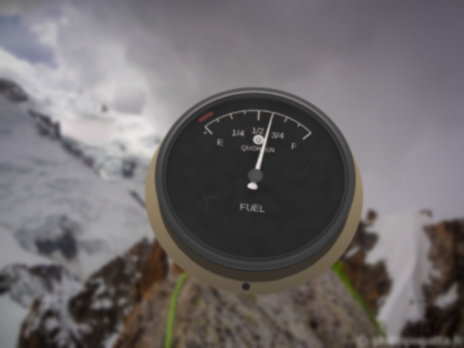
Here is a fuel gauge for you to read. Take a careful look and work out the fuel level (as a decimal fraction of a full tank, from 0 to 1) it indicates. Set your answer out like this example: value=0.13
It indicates value=0.625
